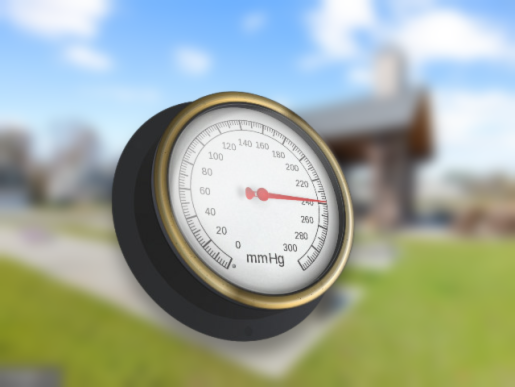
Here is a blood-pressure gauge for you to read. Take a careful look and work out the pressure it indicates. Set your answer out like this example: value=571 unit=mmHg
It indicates value=240 unit=mmHg
